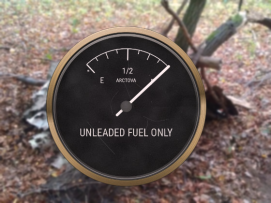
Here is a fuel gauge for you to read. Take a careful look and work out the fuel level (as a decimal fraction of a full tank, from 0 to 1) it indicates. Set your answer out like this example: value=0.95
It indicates value=1
